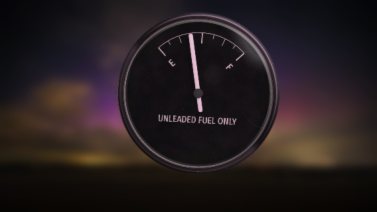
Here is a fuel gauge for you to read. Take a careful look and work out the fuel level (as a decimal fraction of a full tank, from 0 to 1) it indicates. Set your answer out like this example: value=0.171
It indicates value=0.375
